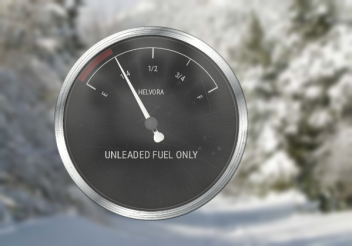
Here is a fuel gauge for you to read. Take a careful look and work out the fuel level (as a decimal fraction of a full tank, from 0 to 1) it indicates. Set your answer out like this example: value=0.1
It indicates value=0.25
